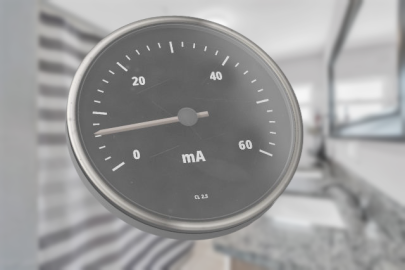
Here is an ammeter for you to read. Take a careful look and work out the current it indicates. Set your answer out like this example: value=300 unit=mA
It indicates value=6 unit=mA
